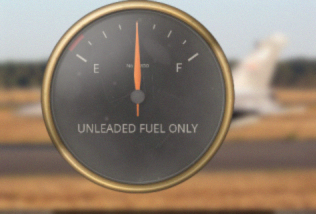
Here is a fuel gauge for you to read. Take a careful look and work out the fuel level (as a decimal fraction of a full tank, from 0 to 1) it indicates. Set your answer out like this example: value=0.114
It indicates value=0.5
